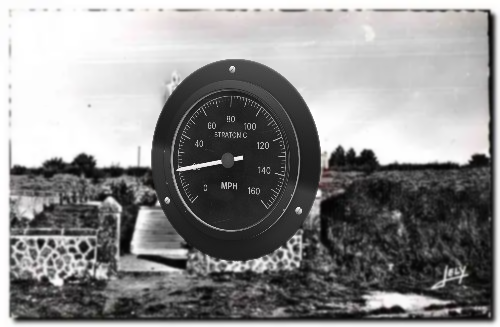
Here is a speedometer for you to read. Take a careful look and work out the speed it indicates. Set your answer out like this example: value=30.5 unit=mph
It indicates value=20 unit=mph
